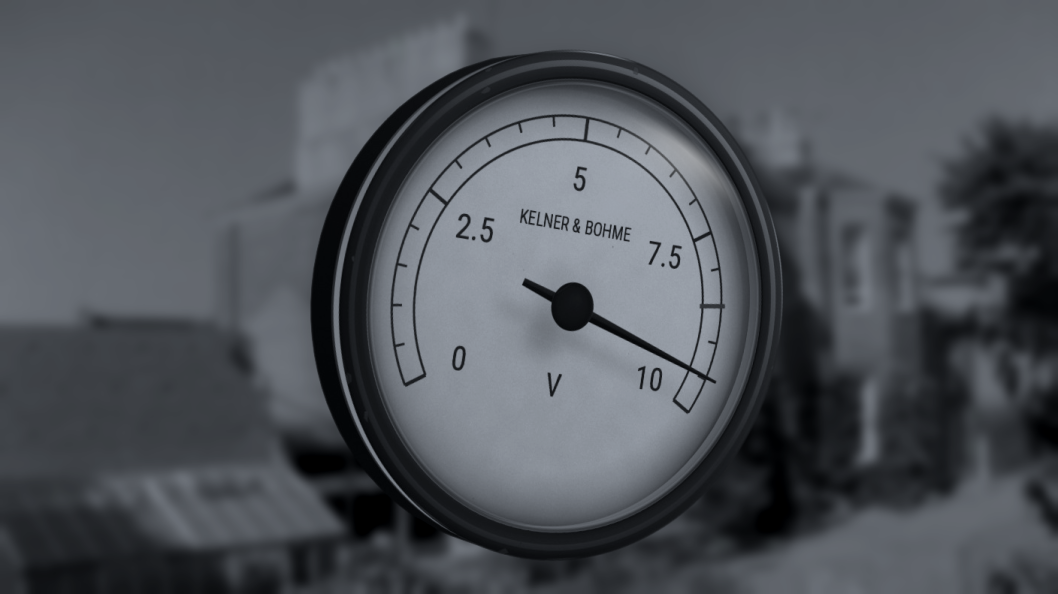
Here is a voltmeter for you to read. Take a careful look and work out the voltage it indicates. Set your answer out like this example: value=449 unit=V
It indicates value=9.5 unit=V
